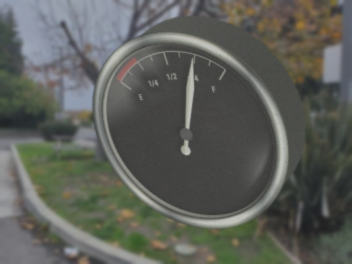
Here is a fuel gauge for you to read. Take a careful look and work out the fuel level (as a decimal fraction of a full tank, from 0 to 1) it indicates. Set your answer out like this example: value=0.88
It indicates value=0.75
